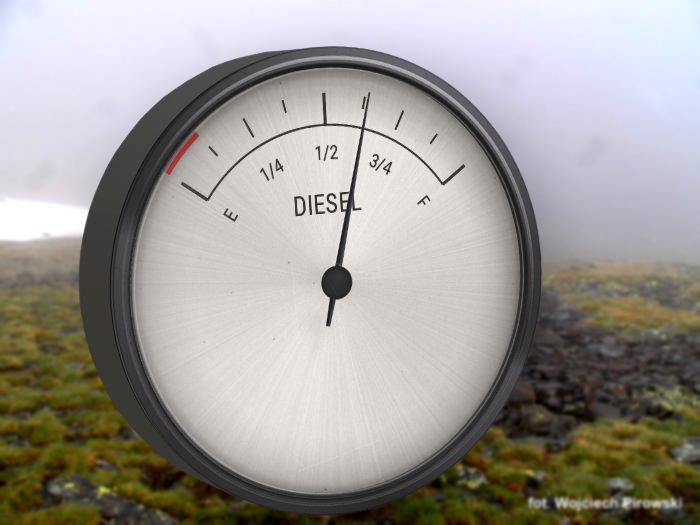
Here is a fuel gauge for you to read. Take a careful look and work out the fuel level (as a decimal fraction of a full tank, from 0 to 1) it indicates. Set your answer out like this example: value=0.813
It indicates value=0.625
